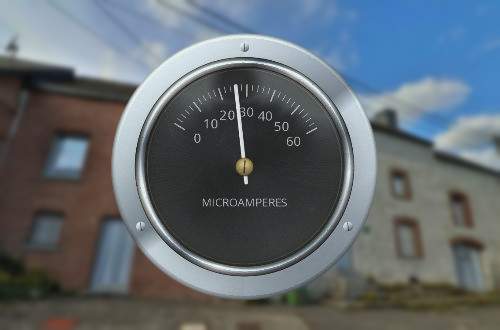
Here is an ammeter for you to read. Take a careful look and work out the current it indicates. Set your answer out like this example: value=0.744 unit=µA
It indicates value=26 unit=µA
